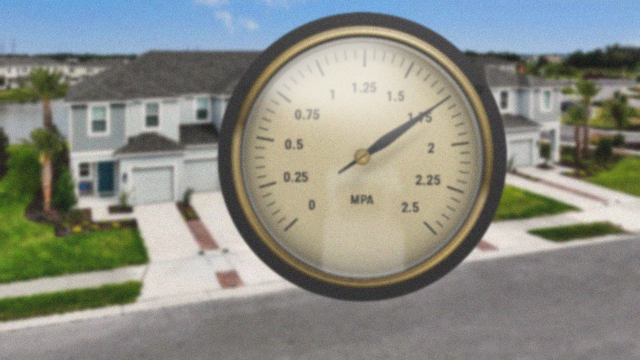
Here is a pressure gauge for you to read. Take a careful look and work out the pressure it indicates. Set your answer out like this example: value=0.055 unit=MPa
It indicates value=1.75 unit=MPa
